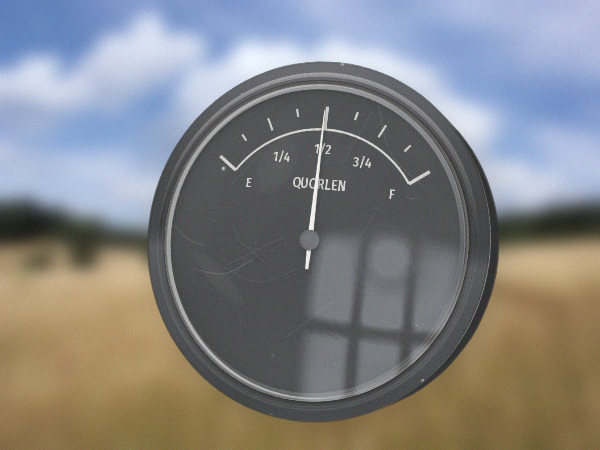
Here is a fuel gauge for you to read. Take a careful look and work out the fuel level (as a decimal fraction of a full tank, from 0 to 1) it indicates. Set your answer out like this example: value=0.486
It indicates value=0.5
